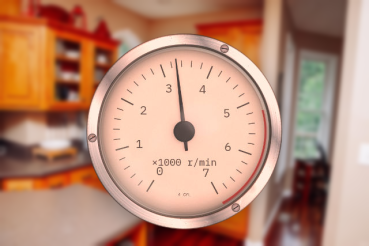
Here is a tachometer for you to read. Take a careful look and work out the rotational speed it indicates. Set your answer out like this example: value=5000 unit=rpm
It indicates value=3300 unit=rpm
